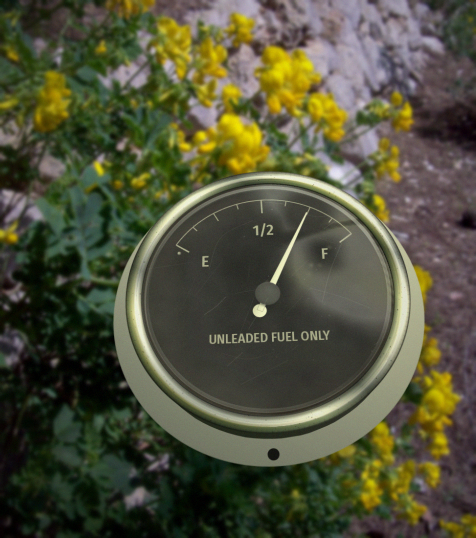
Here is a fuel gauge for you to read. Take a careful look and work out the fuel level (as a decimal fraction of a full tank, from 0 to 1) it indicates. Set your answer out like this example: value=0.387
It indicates value=0.75
